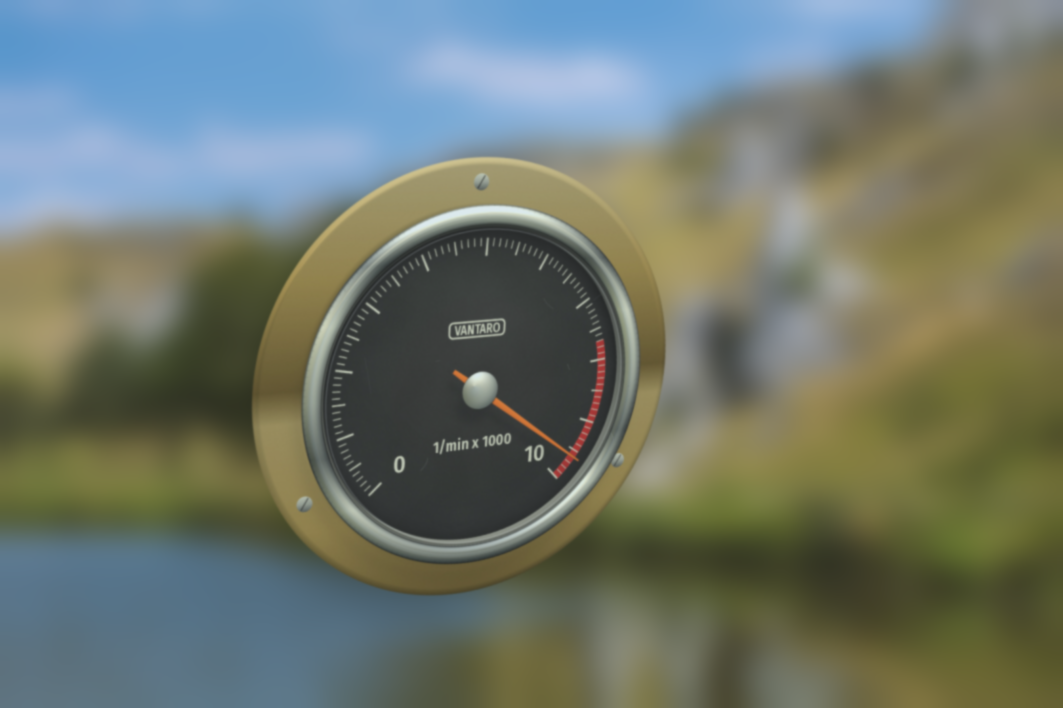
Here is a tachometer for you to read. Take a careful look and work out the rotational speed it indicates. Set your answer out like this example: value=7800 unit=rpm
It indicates value=9600 unit=rpm
